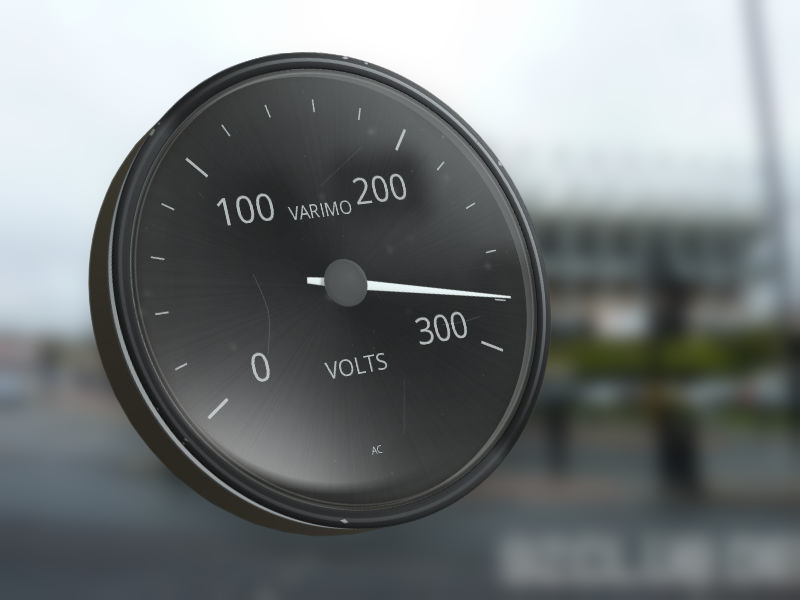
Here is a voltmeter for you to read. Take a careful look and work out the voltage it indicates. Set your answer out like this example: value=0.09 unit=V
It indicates value=280 unit=V
